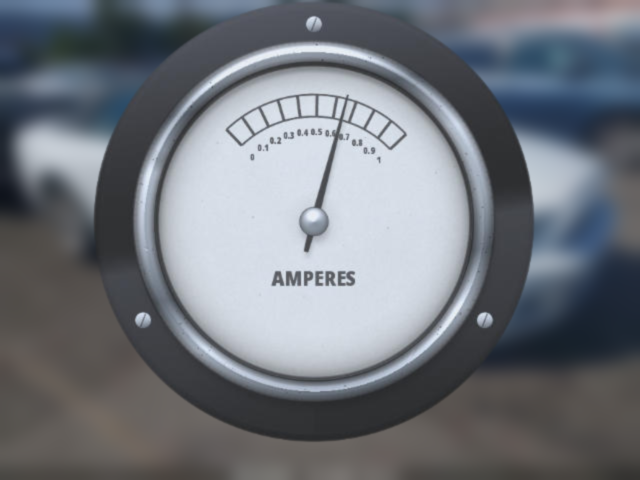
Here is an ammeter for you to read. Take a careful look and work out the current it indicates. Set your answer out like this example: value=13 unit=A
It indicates value=0.65 unit=A
